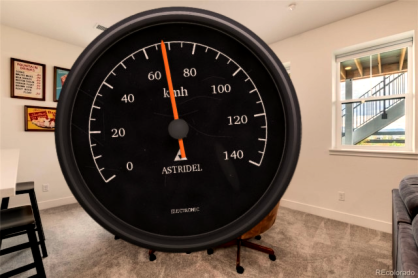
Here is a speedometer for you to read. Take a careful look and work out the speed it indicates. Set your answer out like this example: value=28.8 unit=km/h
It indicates value=67.5 unit=km/h
